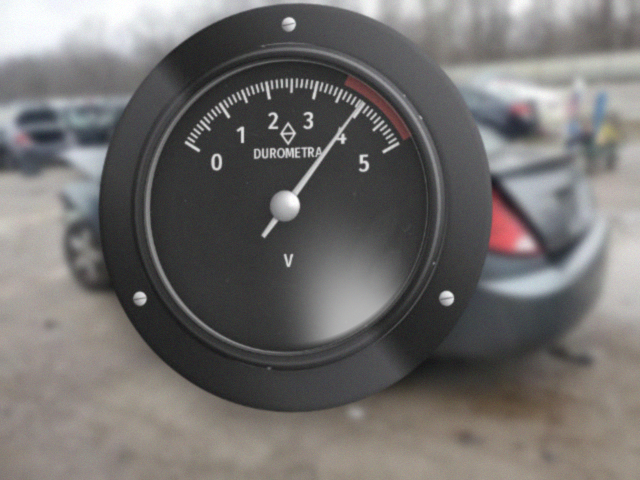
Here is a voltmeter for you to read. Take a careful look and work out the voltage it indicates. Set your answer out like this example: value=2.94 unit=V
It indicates value=4 unit=V
